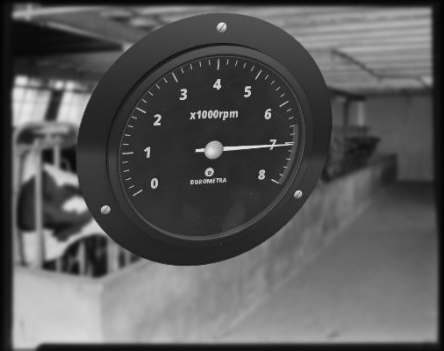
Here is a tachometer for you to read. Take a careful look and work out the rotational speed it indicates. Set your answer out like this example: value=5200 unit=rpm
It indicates value=7000 unit=rpm
